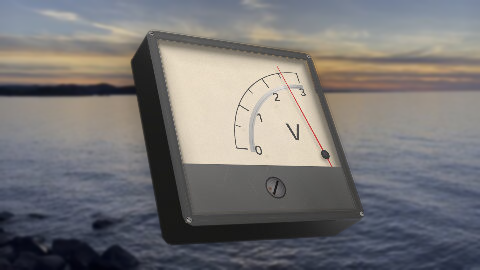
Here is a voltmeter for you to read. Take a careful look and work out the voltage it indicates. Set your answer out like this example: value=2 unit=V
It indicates value=2.5 unit=V
